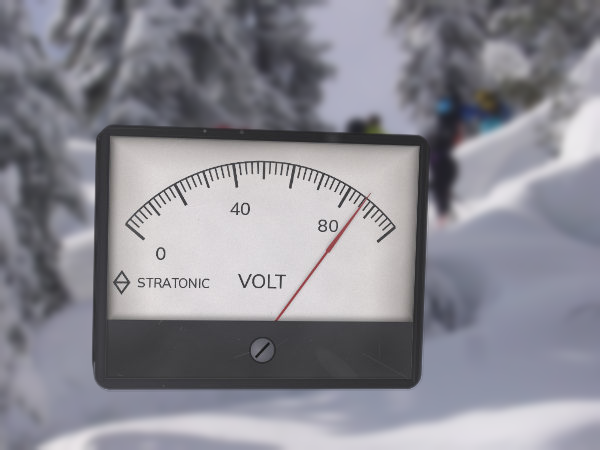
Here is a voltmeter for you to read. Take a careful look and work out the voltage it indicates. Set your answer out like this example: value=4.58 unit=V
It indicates value=86 unit=V
